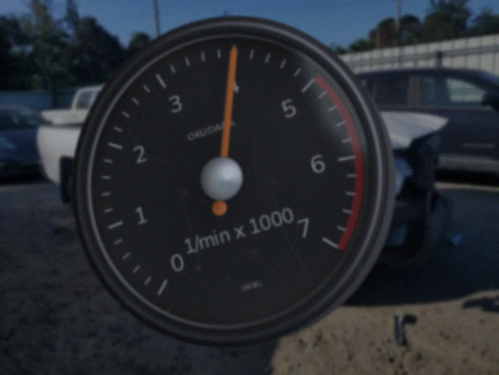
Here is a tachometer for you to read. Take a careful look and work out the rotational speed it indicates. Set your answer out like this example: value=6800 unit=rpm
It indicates value=4000 unit=rpm
